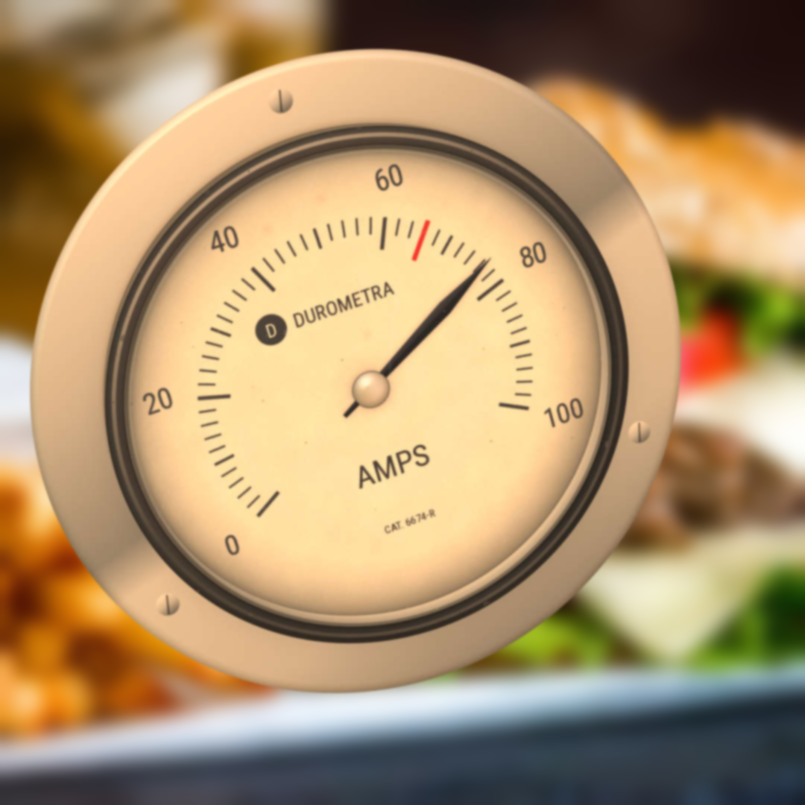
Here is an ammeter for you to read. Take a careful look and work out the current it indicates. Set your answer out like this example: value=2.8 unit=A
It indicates value=76 unit=A
